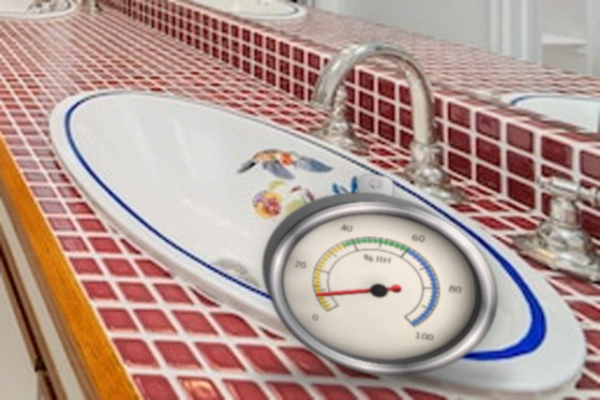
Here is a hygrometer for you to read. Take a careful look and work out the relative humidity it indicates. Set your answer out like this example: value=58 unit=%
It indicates value=10 unit=%
